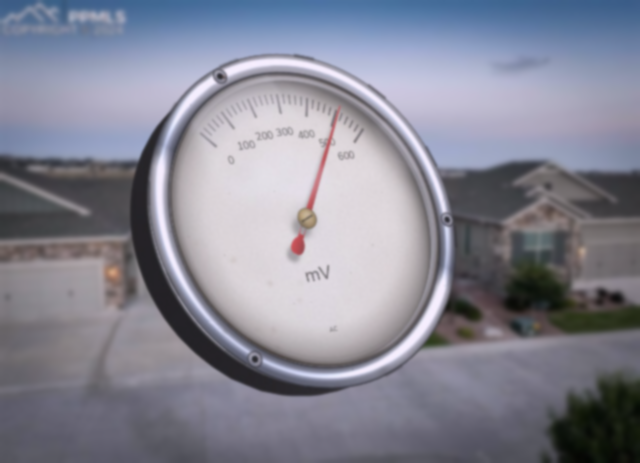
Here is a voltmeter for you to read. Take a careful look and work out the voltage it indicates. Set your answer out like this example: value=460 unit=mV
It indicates value=500 unit=mV
